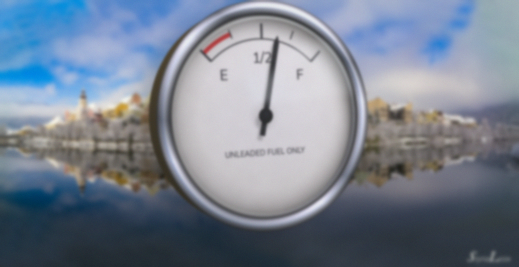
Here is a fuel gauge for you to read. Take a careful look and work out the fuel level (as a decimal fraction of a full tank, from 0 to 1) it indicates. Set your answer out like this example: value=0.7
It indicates value=0.625
